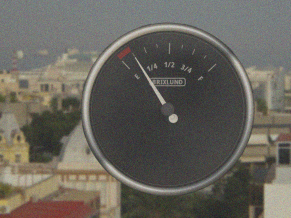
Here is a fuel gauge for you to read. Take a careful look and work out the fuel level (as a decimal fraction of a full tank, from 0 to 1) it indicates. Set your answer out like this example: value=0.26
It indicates value=0.125
